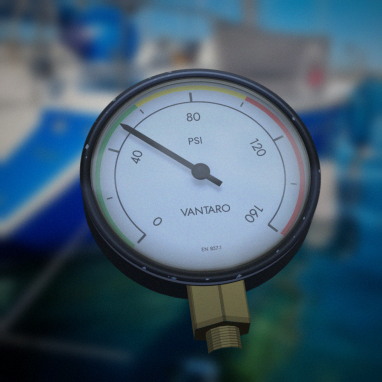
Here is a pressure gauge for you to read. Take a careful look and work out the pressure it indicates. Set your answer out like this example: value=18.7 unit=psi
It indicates value=50 unit=psi
